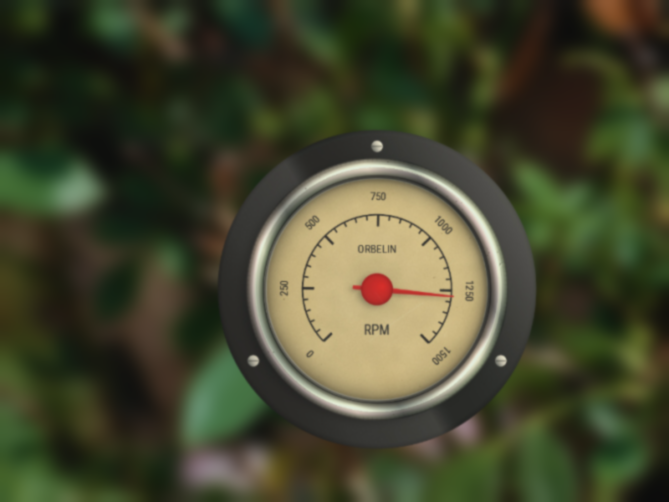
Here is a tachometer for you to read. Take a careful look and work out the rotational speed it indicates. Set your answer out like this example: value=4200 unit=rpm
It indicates value=1275 unit=rpm
